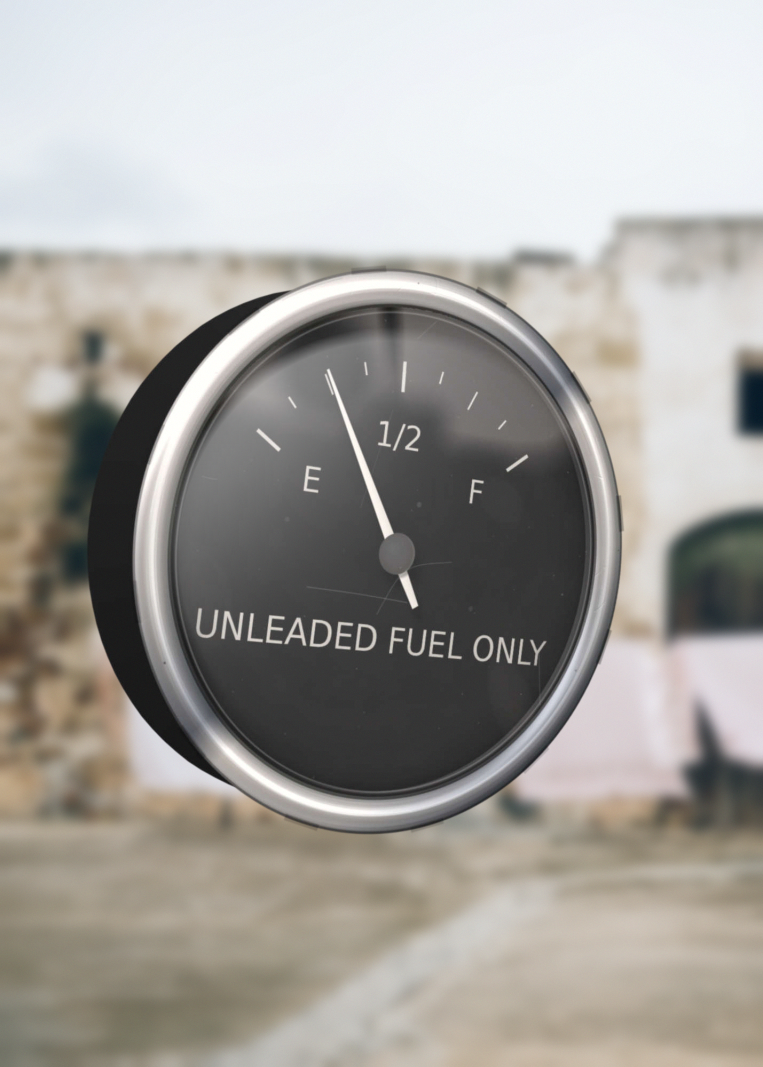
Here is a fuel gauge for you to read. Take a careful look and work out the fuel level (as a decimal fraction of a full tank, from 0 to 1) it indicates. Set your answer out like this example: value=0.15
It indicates value=0.25
